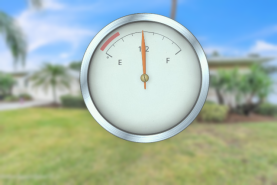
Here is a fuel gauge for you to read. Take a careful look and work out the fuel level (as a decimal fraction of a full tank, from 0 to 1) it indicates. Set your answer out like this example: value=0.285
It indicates value=0.5
